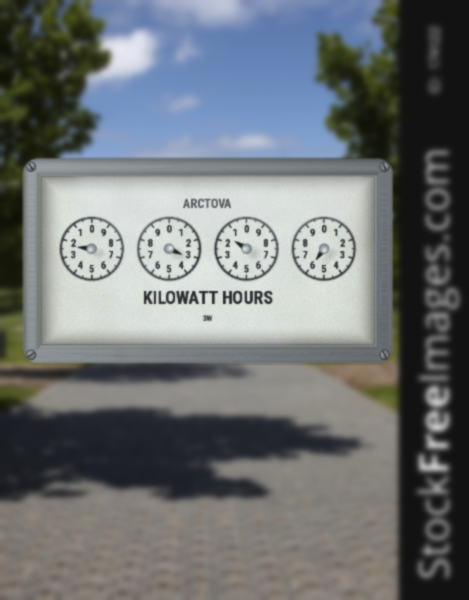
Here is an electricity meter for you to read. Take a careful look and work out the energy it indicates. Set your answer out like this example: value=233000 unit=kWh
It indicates value=2316 unit=kWh
